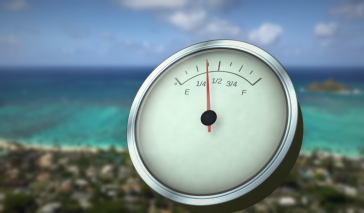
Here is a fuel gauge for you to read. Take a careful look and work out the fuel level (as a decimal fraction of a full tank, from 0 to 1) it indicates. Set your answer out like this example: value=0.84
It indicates value=0.375
